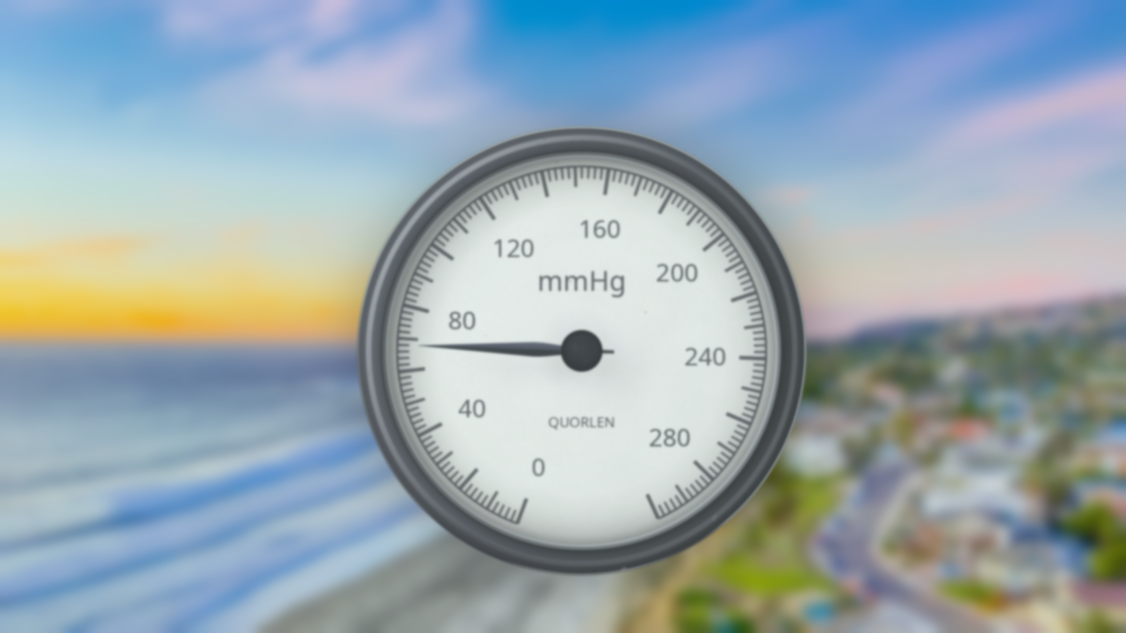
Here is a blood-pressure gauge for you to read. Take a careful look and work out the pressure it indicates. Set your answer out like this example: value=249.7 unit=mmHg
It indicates value=68 unit=mmHg
